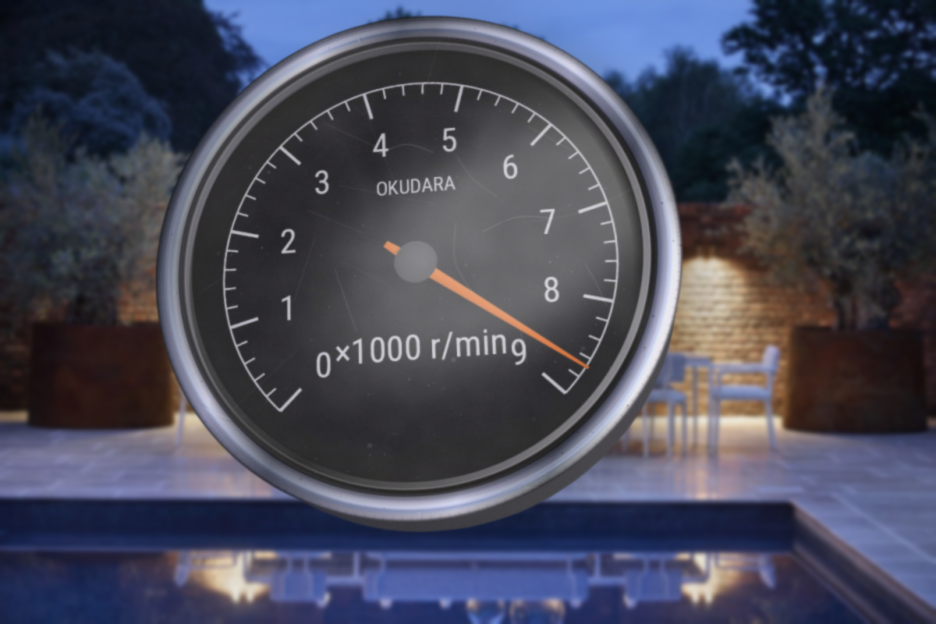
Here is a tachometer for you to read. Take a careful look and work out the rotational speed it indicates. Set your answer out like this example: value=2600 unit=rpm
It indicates value=8700 unit=rpm
